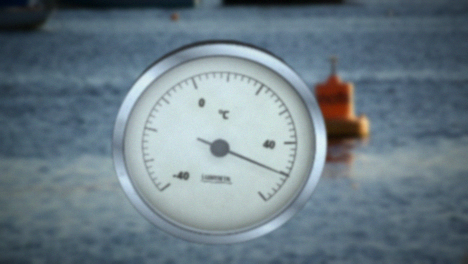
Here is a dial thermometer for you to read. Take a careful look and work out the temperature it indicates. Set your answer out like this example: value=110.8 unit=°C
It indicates value=50 unit=°C
